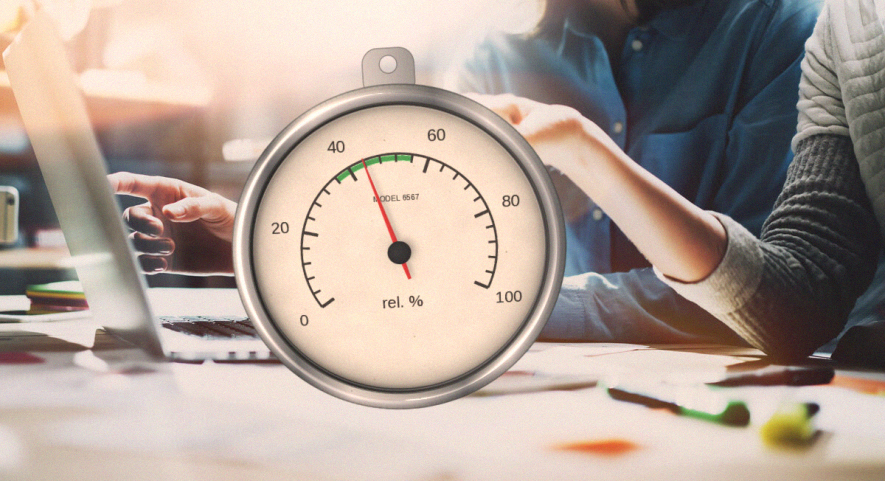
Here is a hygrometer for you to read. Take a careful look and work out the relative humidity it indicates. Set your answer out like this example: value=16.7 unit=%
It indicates value=44 unit=%
